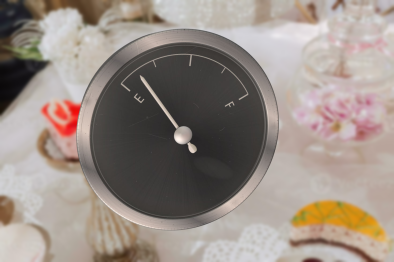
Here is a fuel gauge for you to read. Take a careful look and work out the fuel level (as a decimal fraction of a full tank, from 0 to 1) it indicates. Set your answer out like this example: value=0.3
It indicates value=0.125
